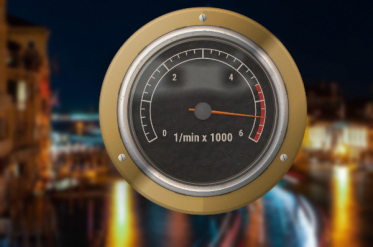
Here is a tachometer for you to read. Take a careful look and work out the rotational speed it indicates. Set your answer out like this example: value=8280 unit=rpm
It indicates value=5400 unit=rpm
